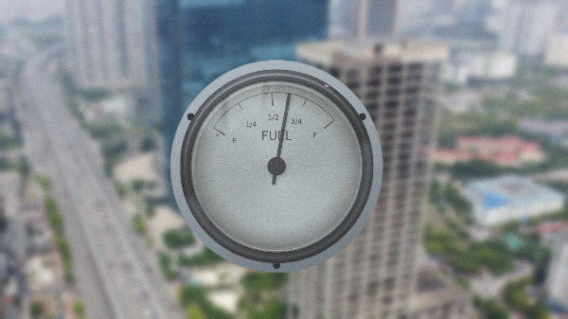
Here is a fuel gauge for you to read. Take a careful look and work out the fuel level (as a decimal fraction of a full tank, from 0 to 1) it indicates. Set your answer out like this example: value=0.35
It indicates value=0.625
